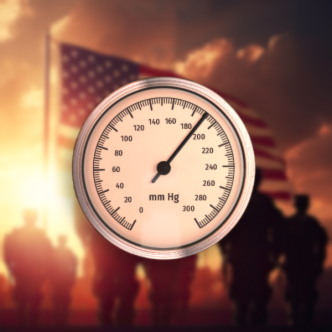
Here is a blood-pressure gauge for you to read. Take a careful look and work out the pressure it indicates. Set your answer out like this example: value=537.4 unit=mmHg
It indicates value=190 unit=mmHg
